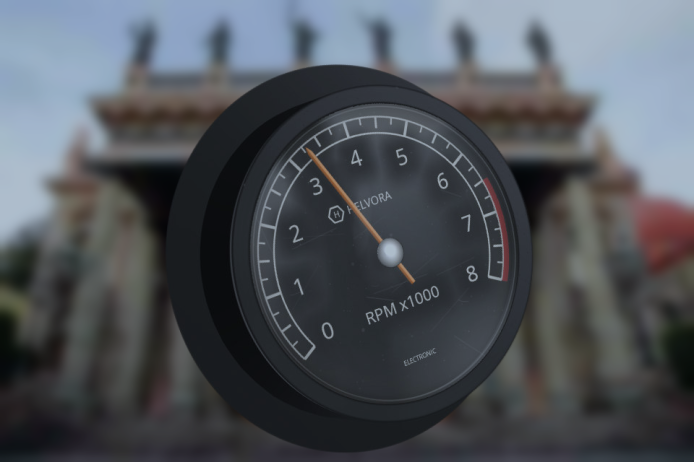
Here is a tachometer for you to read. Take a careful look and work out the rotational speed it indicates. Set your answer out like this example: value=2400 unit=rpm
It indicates value=3250 unit=rpm
